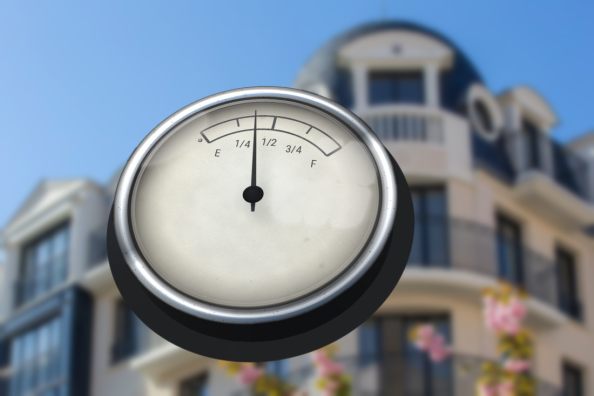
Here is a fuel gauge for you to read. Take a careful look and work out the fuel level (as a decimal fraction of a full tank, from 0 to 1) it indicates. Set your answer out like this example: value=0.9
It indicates value=0.375
